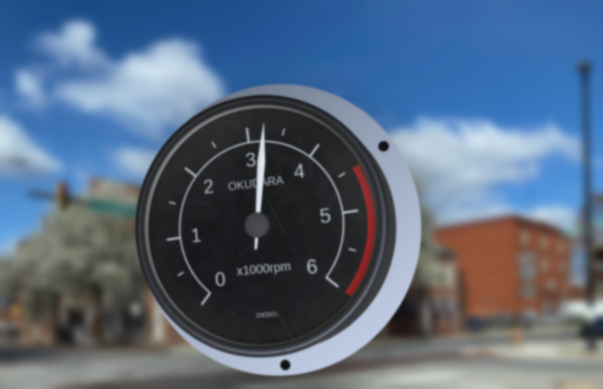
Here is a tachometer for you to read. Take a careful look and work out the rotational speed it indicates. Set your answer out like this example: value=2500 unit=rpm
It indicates value=3250 unit=rpm
